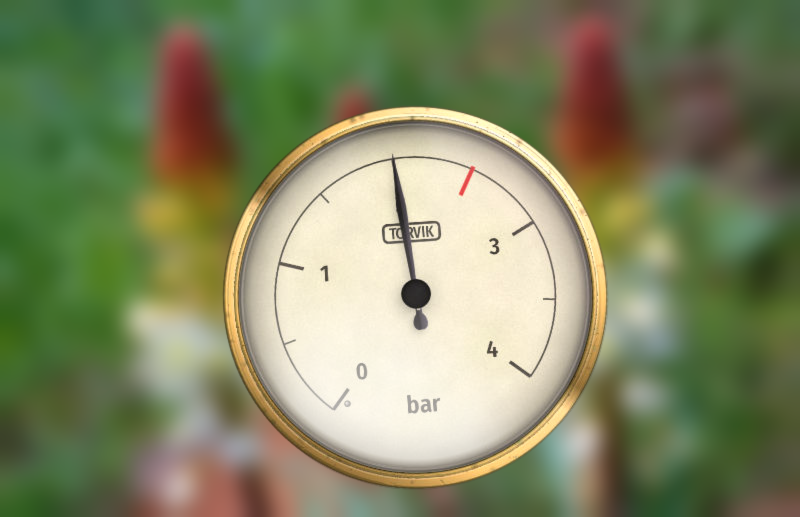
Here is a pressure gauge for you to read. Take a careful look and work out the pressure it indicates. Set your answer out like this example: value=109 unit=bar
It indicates value=2 unit=bar
